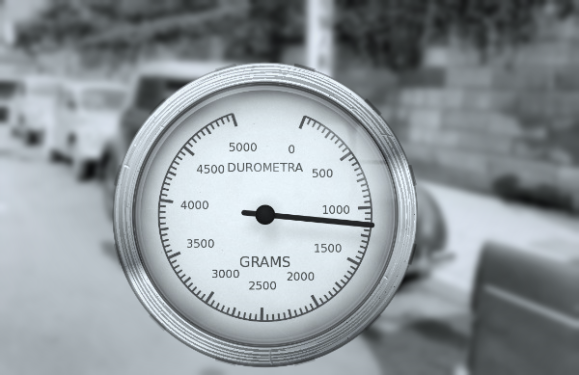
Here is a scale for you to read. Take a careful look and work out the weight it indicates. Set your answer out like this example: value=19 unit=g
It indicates value=1150 unit=g
